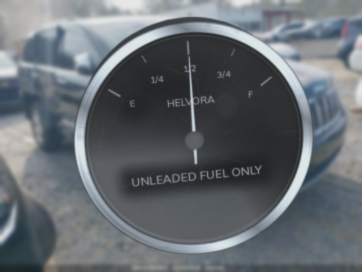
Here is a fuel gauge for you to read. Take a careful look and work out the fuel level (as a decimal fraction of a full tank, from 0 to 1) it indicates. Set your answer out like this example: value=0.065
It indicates value=0.5
